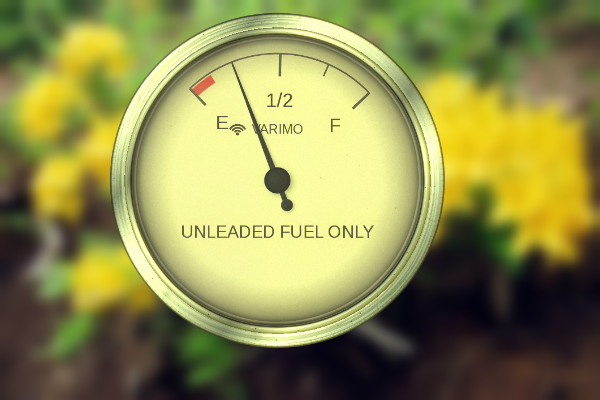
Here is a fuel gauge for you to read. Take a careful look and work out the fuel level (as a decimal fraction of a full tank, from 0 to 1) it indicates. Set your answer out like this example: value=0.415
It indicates value=0.25
